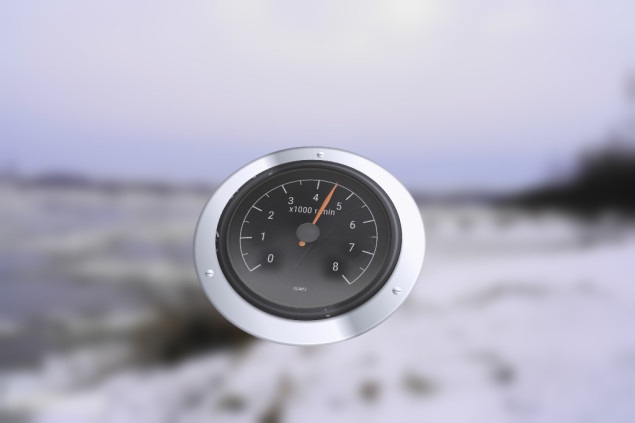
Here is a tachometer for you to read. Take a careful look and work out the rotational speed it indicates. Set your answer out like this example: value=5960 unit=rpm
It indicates value=4500 unit=rpm
